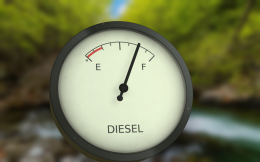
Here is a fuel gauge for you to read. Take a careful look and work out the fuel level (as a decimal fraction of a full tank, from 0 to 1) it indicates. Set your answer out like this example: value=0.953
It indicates value=0.75
